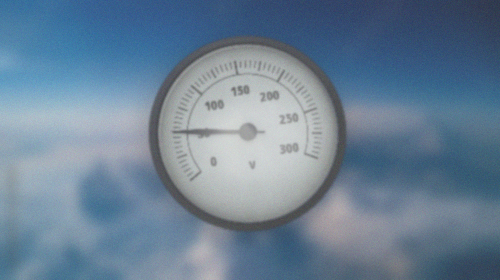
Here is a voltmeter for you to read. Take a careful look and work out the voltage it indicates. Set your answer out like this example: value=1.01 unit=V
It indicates value=50 unit=V
